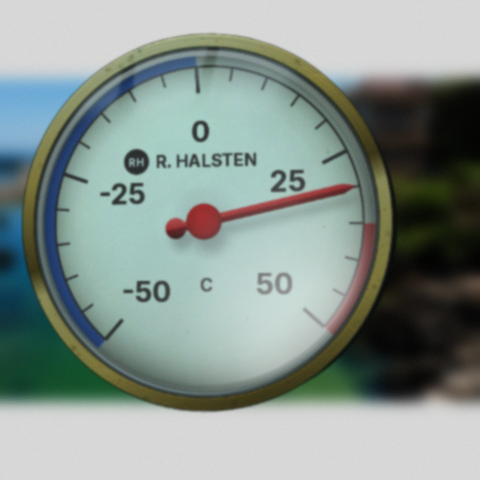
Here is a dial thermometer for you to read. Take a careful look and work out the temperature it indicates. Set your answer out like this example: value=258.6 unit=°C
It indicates value=30 unit=°C
